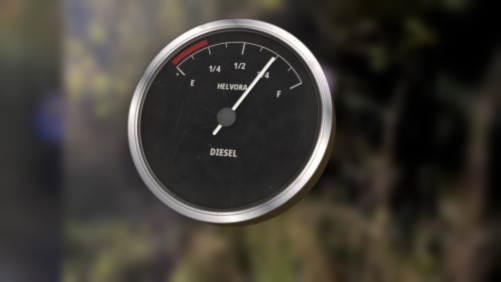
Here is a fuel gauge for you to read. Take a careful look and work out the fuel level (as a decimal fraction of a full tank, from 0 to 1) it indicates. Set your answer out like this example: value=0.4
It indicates value=0.75
